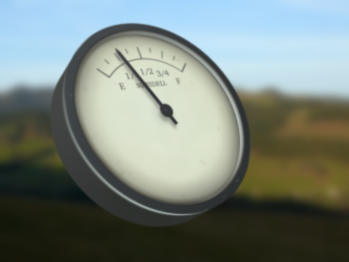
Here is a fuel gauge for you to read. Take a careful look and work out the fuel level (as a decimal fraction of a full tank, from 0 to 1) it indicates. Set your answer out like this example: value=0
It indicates value=0.25
